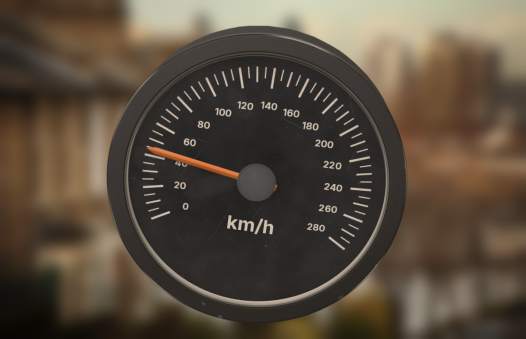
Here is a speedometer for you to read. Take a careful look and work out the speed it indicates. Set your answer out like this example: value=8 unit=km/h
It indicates value=45 unit=km/h
